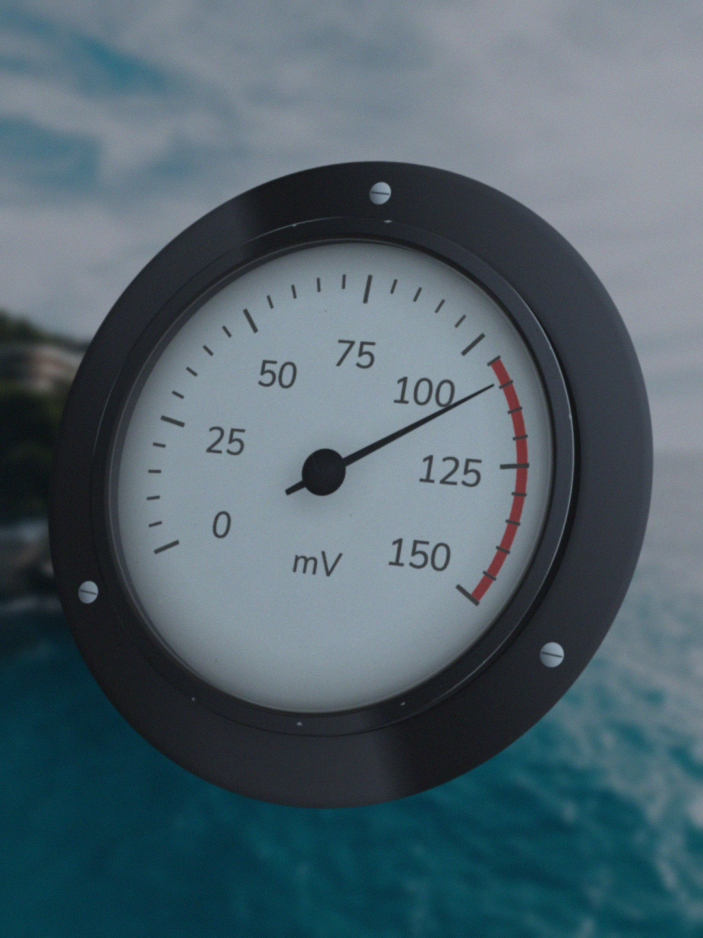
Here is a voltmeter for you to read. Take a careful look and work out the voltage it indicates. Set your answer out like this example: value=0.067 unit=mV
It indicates value=110 unit=mV
